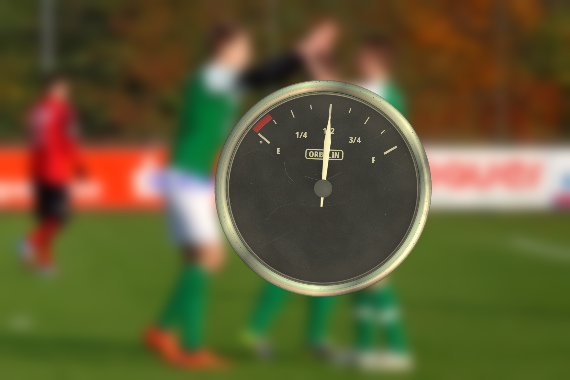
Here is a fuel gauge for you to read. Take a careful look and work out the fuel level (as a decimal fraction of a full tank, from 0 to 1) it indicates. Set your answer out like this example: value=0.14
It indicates value=0.5
